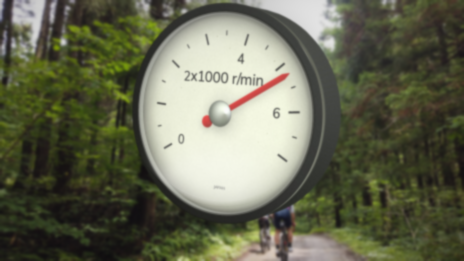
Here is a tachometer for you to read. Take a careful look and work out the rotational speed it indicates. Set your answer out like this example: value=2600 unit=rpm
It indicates value=5250 unit=rpm
